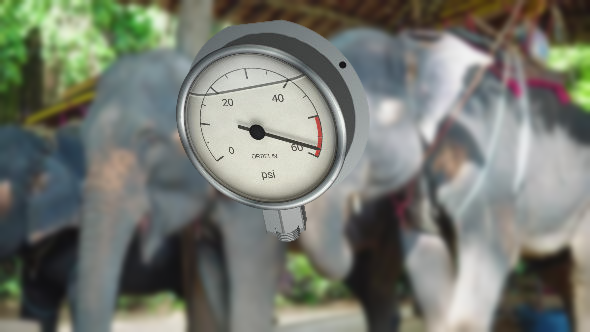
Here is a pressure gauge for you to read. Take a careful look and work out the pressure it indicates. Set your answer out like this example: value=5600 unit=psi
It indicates value=57.5 unit=psi
